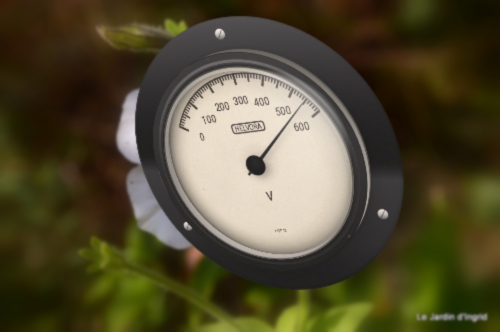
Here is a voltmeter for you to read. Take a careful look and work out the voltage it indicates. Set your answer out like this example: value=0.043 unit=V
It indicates value=550 unit=V
